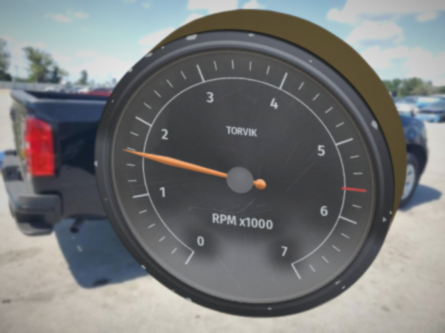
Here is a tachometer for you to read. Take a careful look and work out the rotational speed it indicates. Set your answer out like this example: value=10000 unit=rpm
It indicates value=1600 unit=rpm
